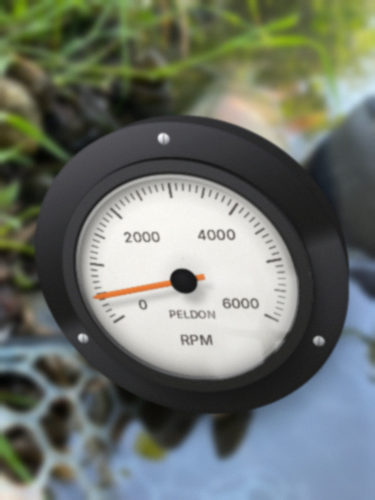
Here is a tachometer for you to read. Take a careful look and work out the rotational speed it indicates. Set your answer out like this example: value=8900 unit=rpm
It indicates value=500 unit=rpm
